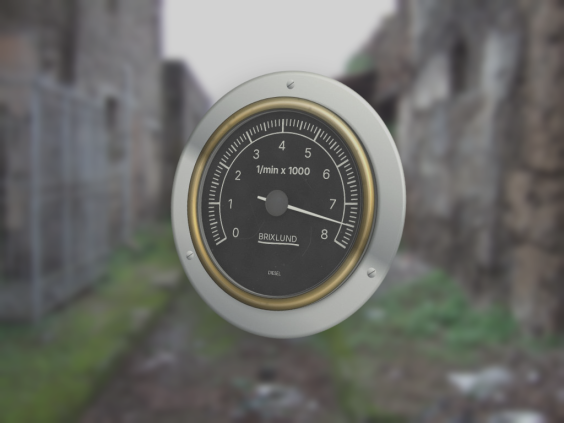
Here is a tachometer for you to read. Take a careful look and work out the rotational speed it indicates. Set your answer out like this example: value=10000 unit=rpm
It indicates value=7500 unit=rpm
